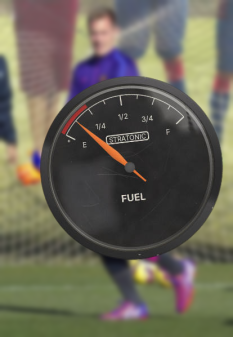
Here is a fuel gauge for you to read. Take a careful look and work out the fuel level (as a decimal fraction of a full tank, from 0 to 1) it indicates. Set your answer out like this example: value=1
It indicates value=0.125
